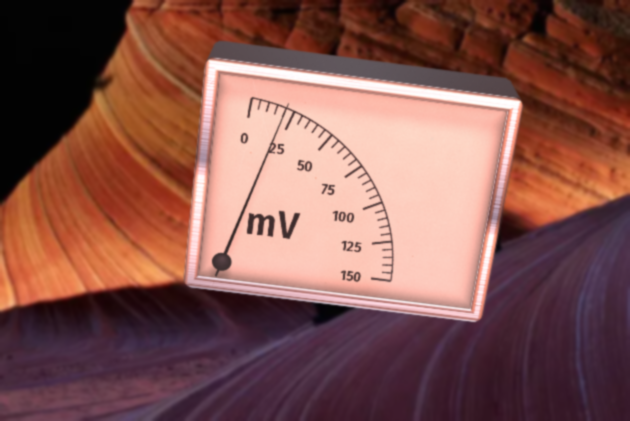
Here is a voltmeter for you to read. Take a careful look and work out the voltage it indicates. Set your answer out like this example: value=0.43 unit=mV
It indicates value=20 unit=mV
